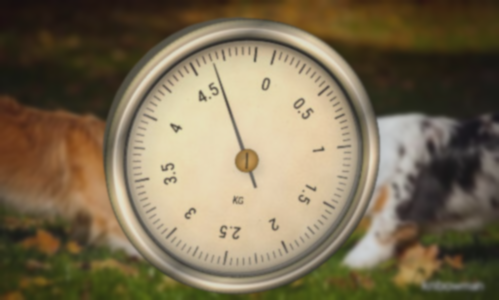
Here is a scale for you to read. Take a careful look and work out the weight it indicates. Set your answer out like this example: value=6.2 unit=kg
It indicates value=4.65 unit=kg
